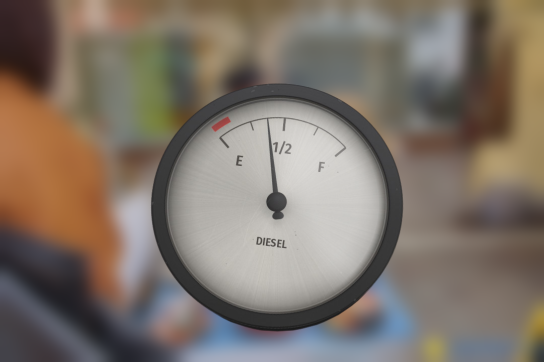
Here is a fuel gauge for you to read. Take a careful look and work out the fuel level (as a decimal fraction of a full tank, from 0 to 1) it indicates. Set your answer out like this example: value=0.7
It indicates value=0.375
